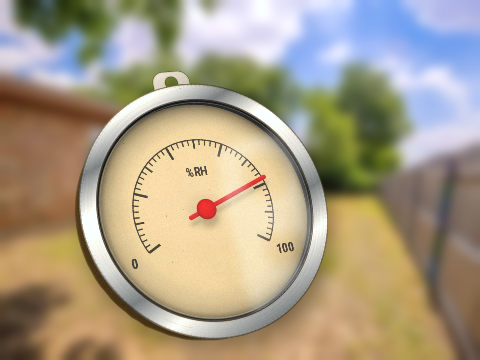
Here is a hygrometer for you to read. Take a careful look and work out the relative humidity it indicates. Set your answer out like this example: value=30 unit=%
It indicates value=78 unit=%
